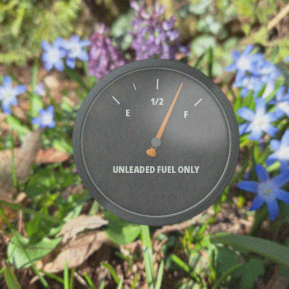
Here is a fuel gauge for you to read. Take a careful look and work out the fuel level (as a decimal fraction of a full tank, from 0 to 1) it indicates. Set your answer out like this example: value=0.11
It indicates value=0.75
